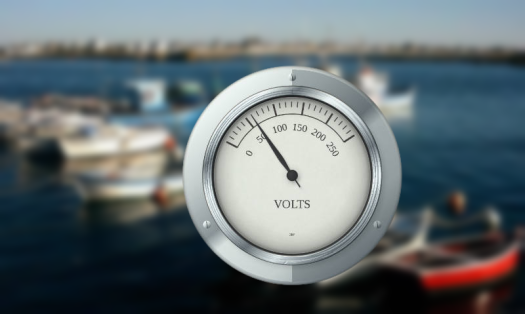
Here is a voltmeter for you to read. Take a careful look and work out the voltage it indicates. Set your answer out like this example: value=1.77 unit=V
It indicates value=60 unit=V
